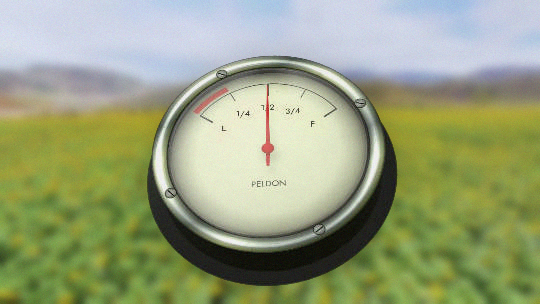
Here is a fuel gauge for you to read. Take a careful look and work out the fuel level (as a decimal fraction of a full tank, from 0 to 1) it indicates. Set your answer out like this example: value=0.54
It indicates value=0.5
